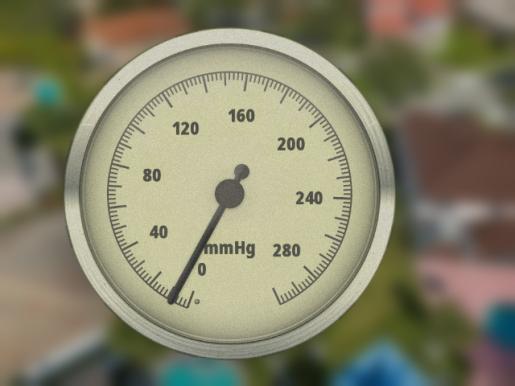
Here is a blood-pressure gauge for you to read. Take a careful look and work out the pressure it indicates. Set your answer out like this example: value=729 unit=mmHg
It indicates value=8 unit=mmHg
